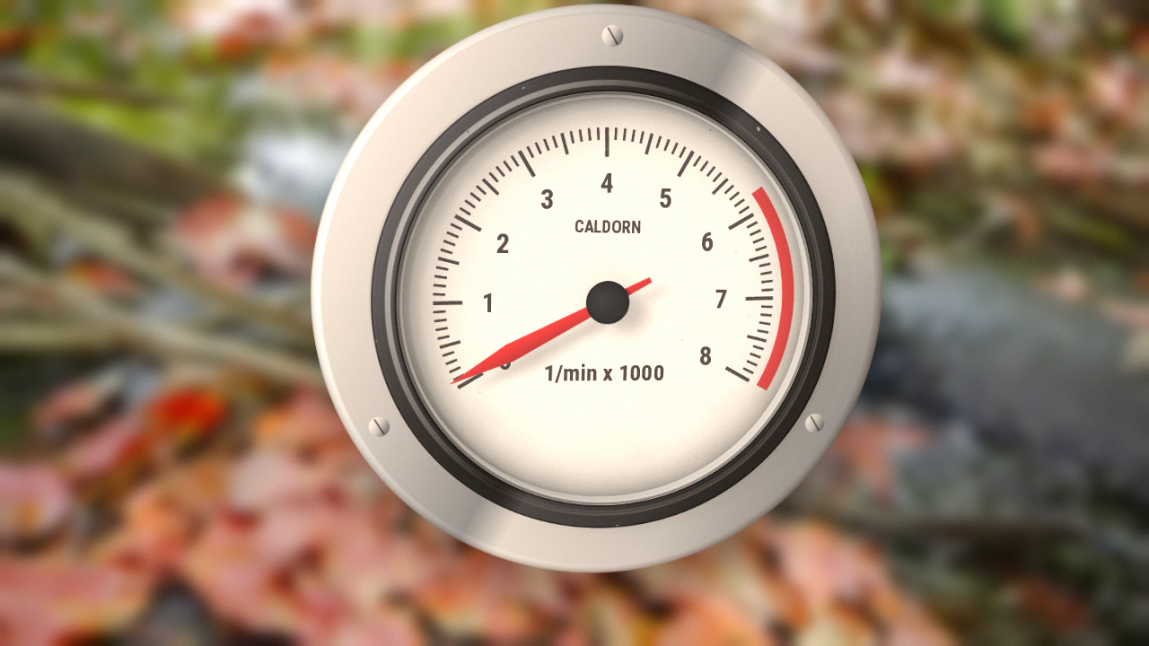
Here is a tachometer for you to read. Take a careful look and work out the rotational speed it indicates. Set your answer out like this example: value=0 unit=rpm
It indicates value=100 unit=rpm
